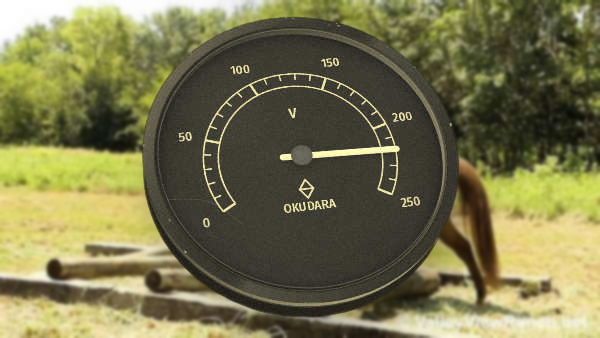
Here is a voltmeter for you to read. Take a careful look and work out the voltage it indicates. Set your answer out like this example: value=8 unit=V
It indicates value=220 unit=V
